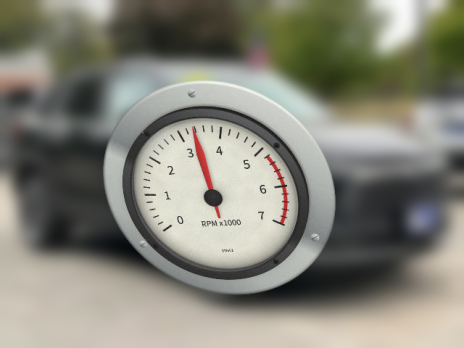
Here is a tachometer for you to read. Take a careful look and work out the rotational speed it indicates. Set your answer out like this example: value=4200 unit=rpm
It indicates value=3400 unit=rpm
